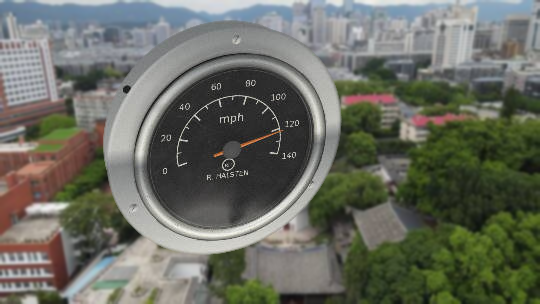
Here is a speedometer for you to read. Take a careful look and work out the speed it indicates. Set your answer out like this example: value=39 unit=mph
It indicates value=120 unit=mph
